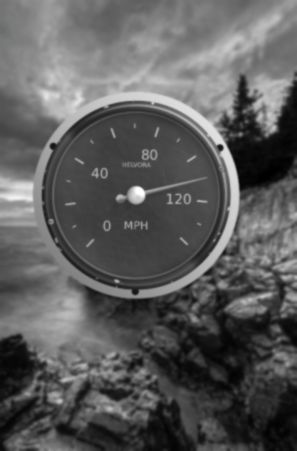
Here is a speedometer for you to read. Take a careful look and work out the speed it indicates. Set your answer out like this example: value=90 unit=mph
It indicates value=110 unit=mph
